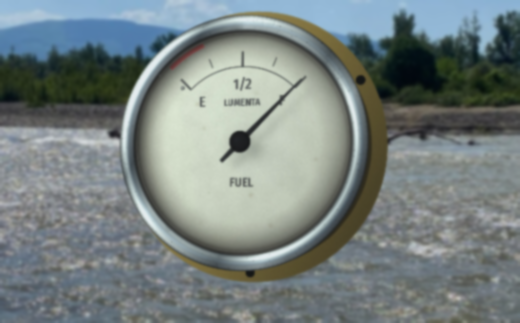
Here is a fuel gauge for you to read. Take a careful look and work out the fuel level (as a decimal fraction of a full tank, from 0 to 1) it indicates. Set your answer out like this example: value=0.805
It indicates value=1
